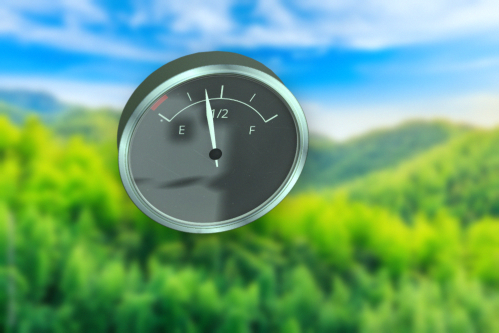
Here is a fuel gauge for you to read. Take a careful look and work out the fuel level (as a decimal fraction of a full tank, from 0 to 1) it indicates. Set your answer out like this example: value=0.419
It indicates value=0.375
